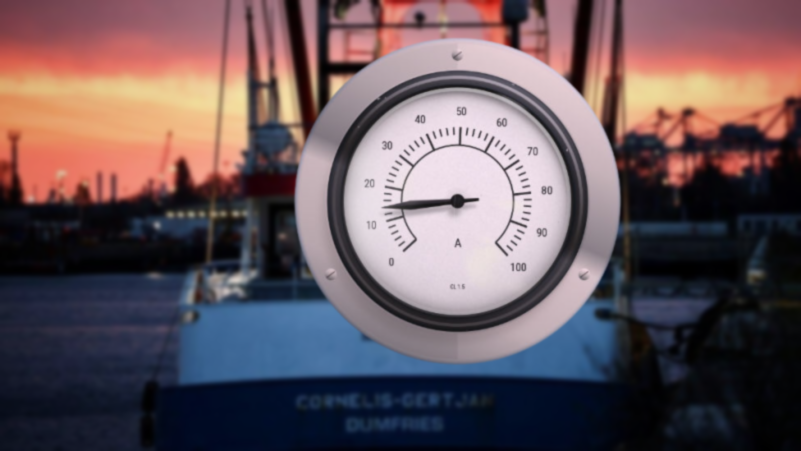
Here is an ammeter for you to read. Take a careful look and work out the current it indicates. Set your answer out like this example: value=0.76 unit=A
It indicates value=14 unit=A
